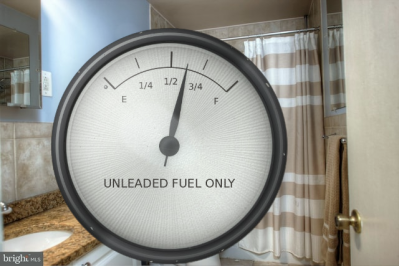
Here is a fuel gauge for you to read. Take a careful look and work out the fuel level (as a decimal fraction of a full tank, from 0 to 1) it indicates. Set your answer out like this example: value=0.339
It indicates value=0.625
